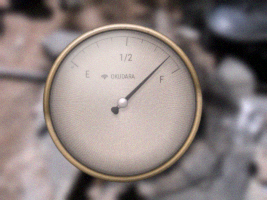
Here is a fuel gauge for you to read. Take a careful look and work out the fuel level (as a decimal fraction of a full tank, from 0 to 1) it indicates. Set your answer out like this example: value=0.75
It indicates value=0.875
